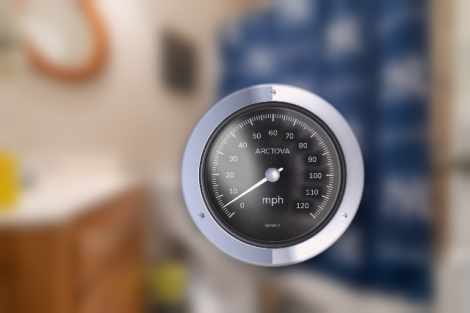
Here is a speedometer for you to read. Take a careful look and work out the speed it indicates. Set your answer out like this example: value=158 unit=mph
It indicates value=5 unit=mph
